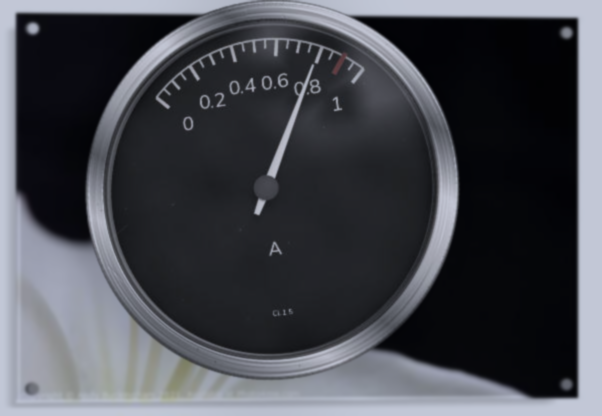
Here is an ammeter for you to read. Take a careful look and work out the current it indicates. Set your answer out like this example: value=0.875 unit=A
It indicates value=0.8 unit=A
